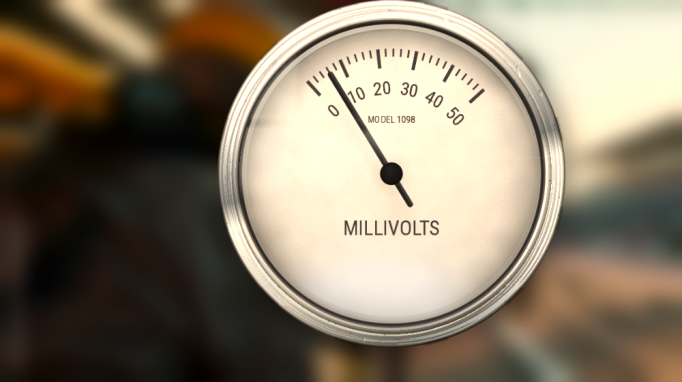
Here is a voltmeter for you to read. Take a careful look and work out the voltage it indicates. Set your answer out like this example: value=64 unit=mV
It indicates value=6 unit=mV
